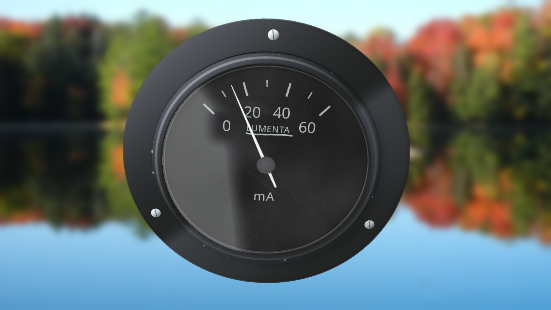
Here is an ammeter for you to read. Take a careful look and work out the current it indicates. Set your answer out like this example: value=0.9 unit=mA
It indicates value=15 unit=mA
